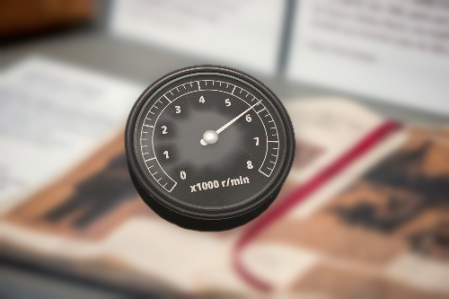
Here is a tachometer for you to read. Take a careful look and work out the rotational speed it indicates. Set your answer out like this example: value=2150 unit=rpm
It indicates value=5800 unit=rpm
